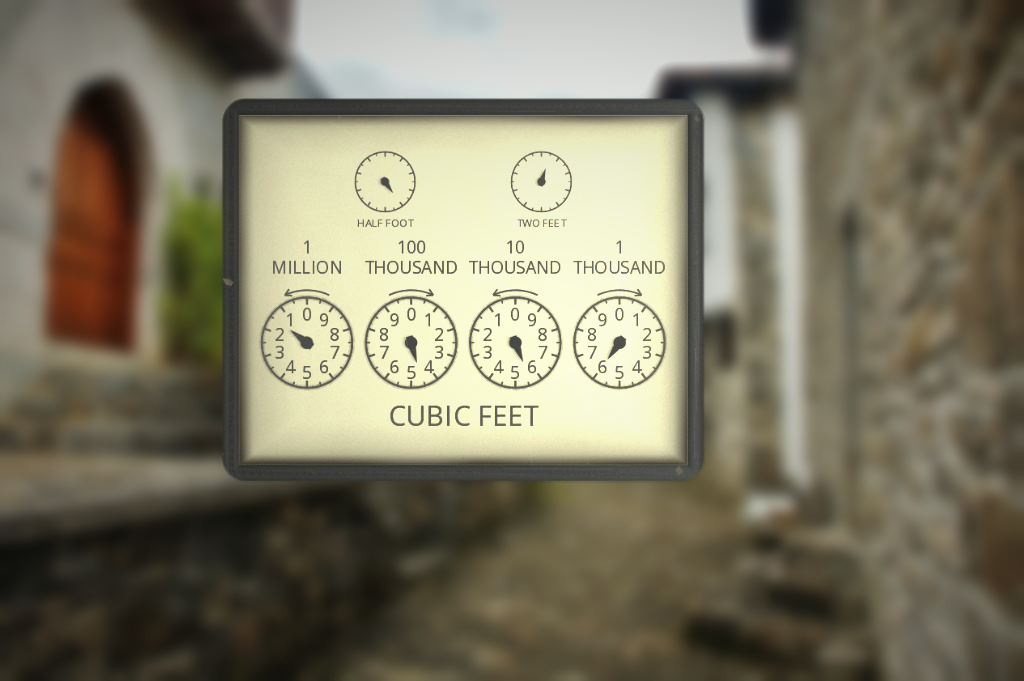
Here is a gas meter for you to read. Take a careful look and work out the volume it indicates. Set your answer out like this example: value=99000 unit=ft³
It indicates value=145600 unit=ft³
